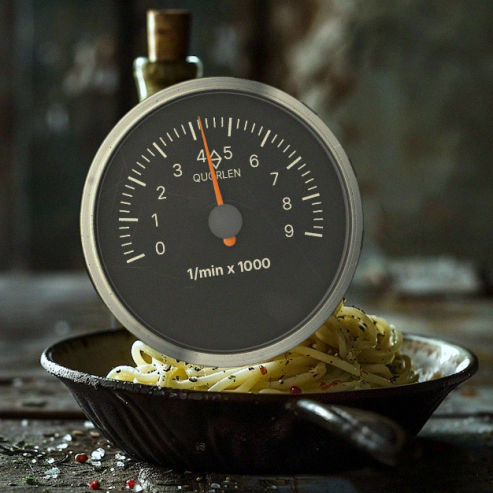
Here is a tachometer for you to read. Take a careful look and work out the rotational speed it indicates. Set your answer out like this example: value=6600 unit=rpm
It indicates value=4200 unit=rpm
